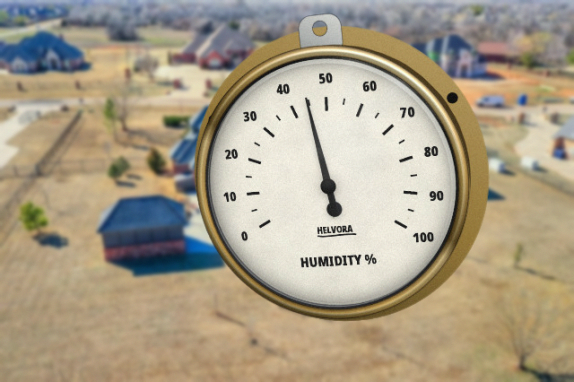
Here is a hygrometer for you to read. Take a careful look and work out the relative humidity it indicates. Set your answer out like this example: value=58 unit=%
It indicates value=45 unit=%
